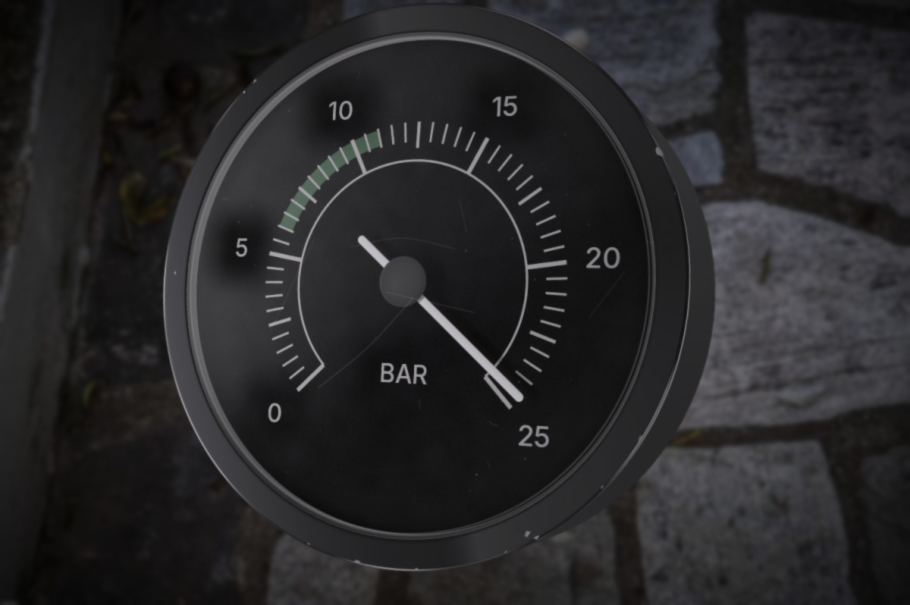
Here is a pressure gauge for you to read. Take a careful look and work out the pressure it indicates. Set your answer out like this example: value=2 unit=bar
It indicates value=24.5 unit=bar
